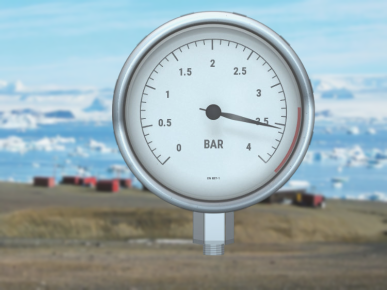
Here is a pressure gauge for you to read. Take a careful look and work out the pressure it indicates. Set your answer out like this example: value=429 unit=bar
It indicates value=3.55 unit=bar
